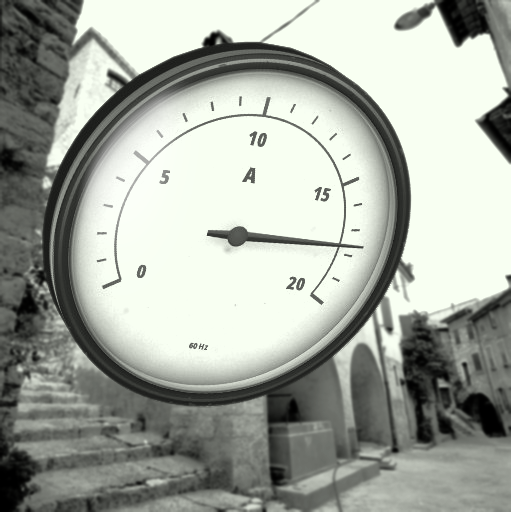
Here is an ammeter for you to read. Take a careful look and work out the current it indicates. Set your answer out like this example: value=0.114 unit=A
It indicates value=17.5 unit=A
